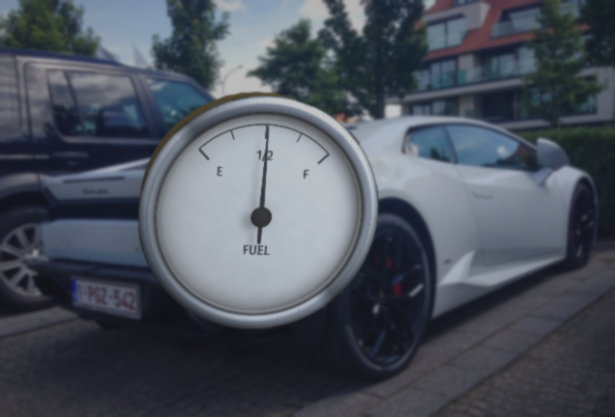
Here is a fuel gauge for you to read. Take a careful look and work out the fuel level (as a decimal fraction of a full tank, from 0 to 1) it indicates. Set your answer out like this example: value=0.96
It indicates value=0.5
